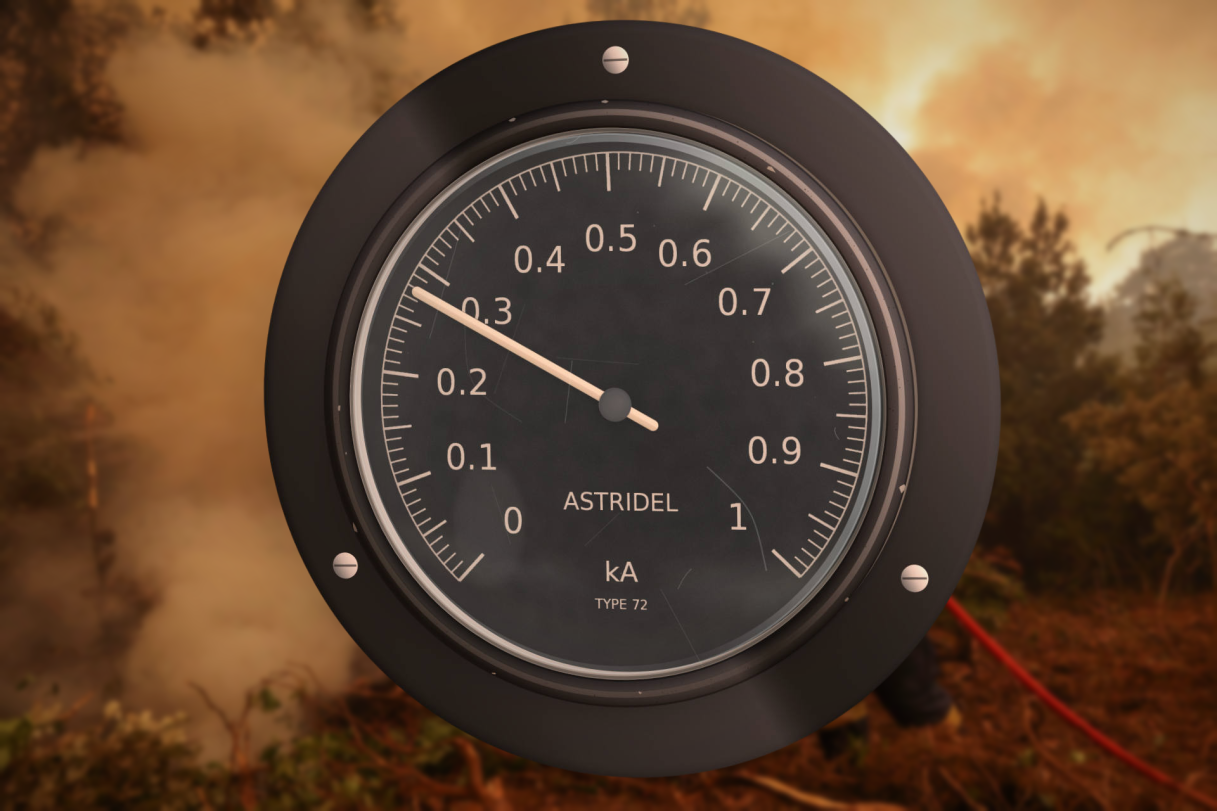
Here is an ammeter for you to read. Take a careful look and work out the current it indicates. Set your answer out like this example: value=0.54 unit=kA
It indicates value=0.28 unit=kA
